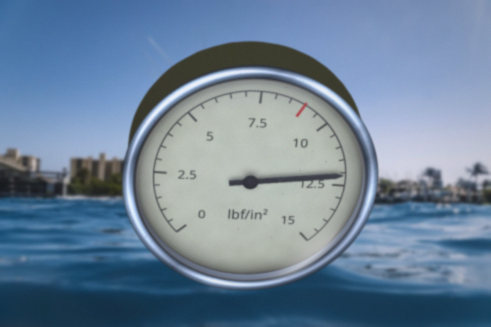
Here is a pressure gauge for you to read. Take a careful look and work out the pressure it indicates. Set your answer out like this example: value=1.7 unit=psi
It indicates value=12 unit=psi
